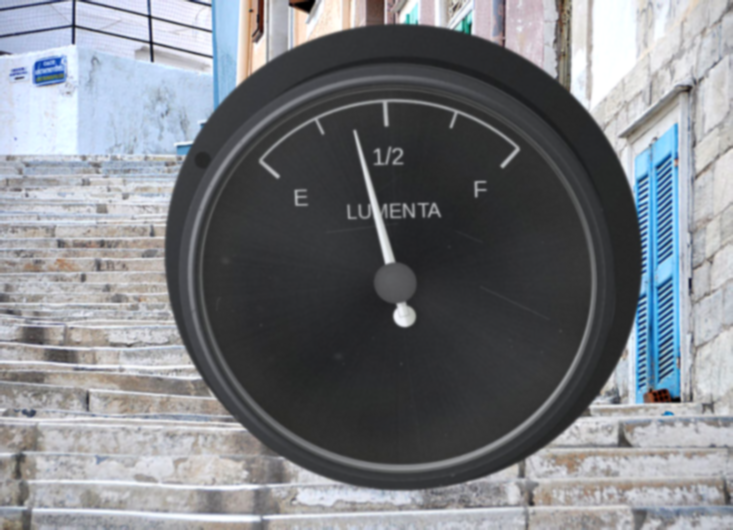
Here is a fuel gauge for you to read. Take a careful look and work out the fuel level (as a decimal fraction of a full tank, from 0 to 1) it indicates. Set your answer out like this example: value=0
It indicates value=0.375
